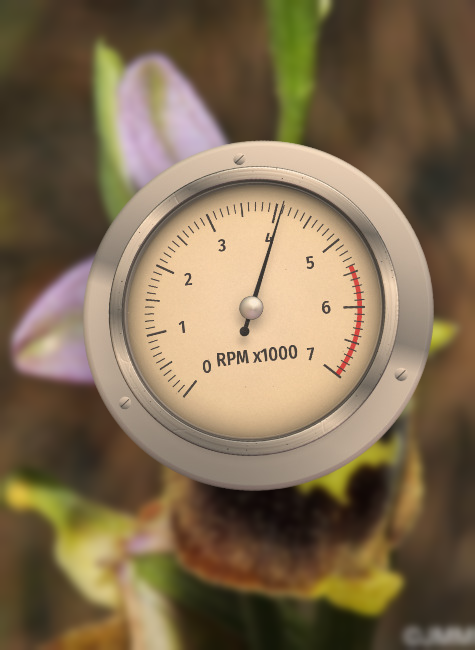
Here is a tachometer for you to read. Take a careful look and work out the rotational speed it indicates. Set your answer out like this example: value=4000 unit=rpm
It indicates value=4100 unit=rpm
